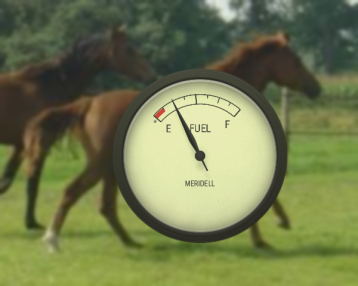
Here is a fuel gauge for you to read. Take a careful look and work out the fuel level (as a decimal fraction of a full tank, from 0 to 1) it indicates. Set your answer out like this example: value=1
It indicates value=0.25
